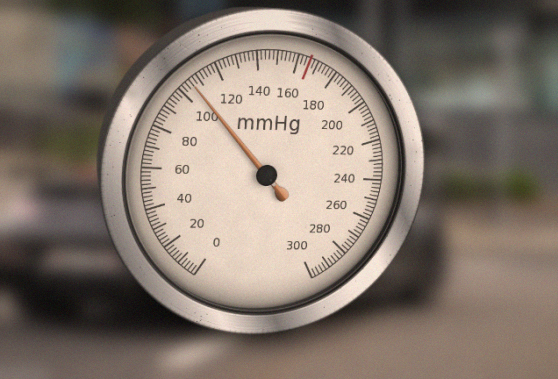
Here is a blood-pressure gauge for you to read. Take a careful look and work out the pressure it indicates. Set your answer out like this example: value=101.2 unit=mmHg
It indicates value=106 unit=mmHg
